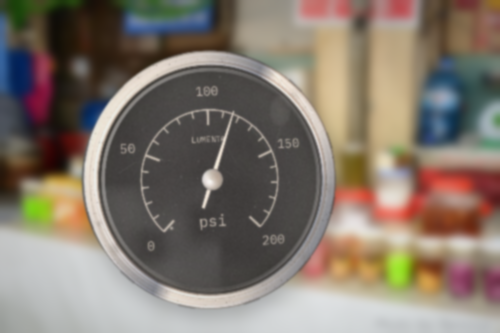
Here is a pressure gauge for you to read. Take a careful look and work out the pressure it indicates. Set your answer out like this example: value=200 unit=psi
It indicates value=115 unit=psi
